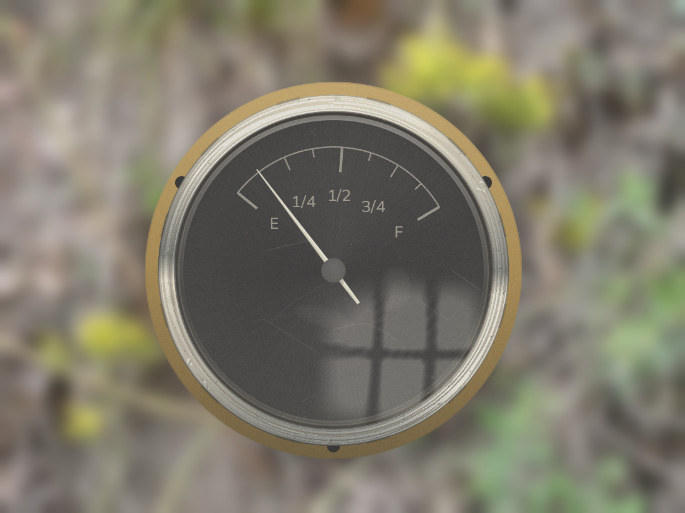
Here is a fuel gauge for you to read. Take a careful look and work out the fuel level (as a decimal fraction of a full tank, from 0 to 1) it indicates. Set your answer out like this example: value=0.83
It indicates value=0.125
